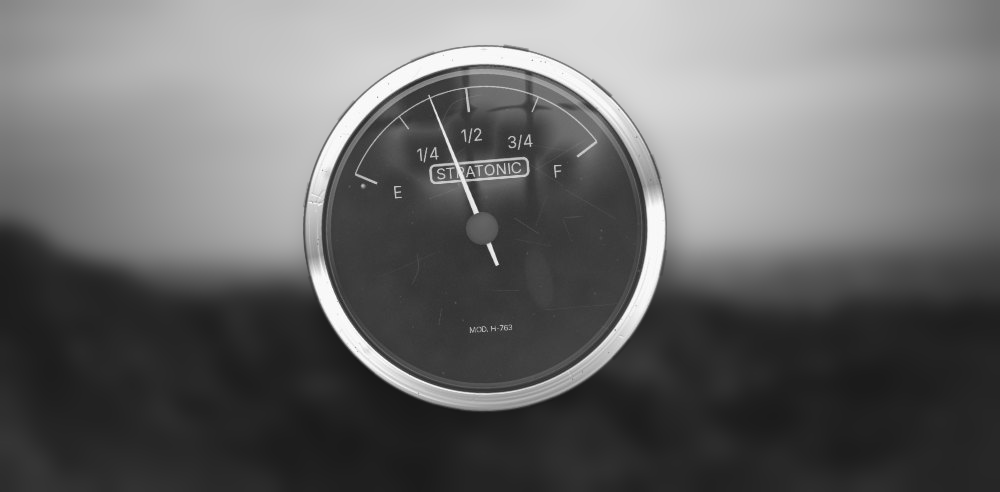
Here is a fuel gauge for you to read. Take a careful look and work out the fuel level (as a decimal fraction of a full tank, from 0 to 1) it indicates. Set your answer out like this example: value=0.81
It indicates value=0.375
